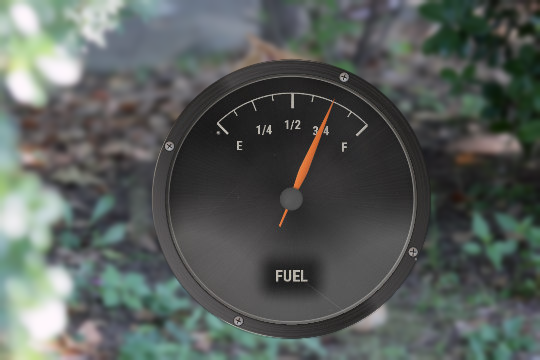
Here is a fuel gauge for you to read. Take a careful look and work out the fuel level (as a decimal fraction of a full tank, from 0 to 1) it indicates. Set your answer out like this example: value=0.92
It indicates value=0.75
